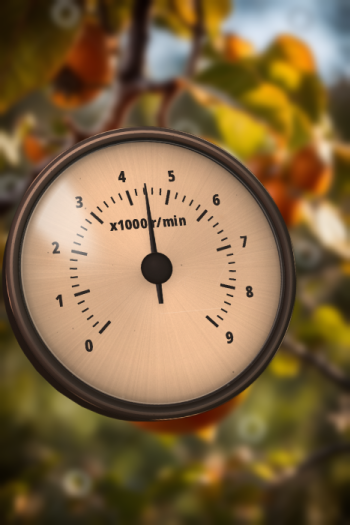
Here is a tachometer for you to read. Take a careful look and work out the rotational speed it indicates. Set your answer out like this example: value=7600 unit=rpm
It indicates value=4400 unit=rpm
